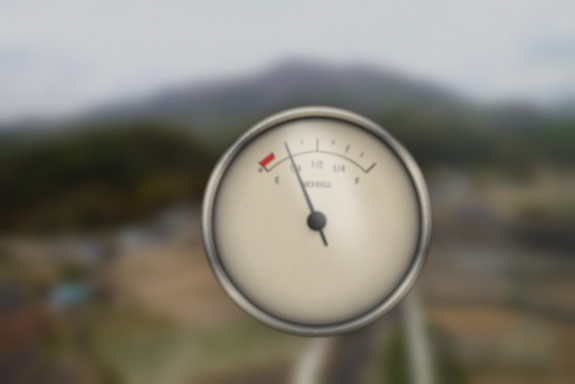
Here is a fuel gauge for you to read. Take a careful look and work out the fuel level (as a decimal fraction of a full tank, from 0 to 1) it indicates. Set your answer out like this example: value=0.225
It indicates value=0.25
